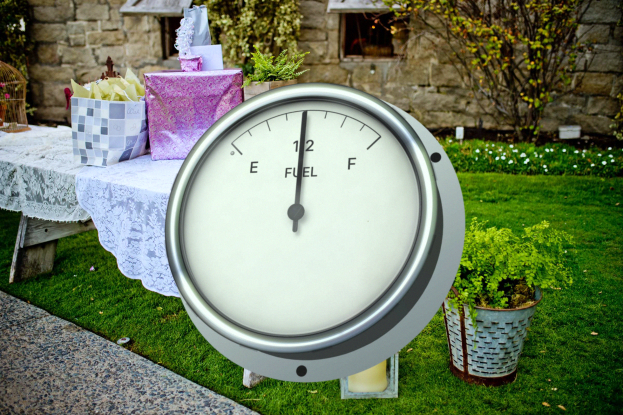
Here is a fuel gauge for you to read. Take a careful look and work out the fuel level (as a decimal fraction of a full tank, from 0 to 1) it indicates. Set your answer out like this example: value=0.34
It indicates value=0.5
